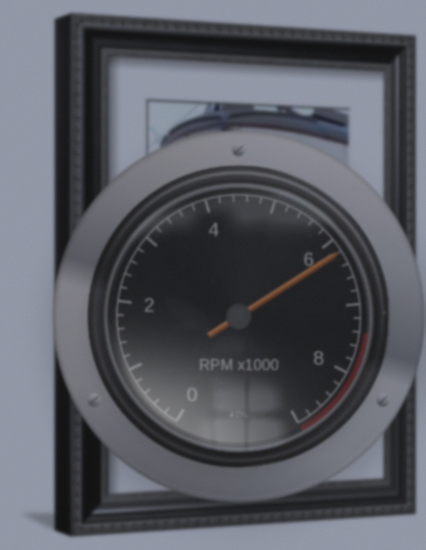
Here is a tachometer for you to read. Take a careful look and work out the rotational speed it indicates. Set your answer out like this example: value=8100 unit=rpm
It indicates value=6200 unit=rpm
